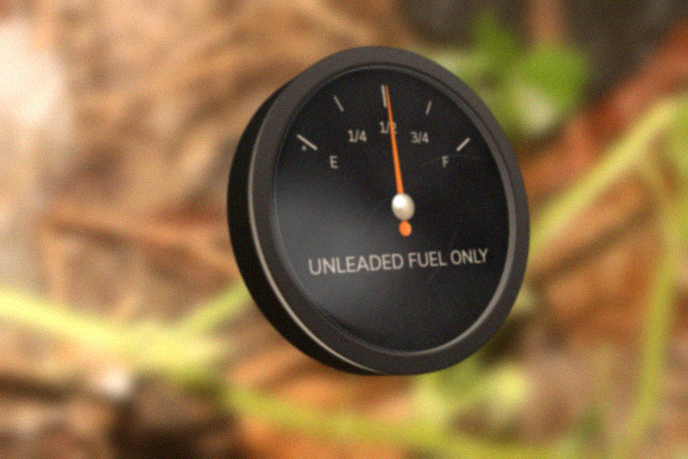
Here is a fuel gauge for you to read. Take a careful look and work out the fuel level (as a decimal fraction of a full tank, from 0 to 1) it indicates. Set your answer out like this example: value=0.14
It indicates value=0.5
